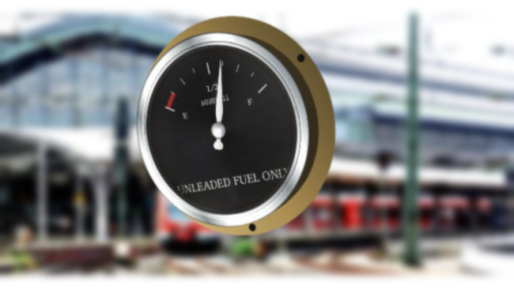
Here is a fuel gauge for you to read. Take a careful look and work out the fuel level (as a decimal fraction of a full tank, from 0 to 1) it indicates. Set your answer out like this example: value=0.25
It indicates value=0.625
